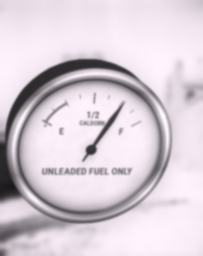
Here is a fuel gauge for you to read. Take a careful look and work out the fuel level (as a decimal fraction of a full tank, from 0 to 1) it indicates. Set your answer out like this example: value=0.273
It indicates value=0.75
